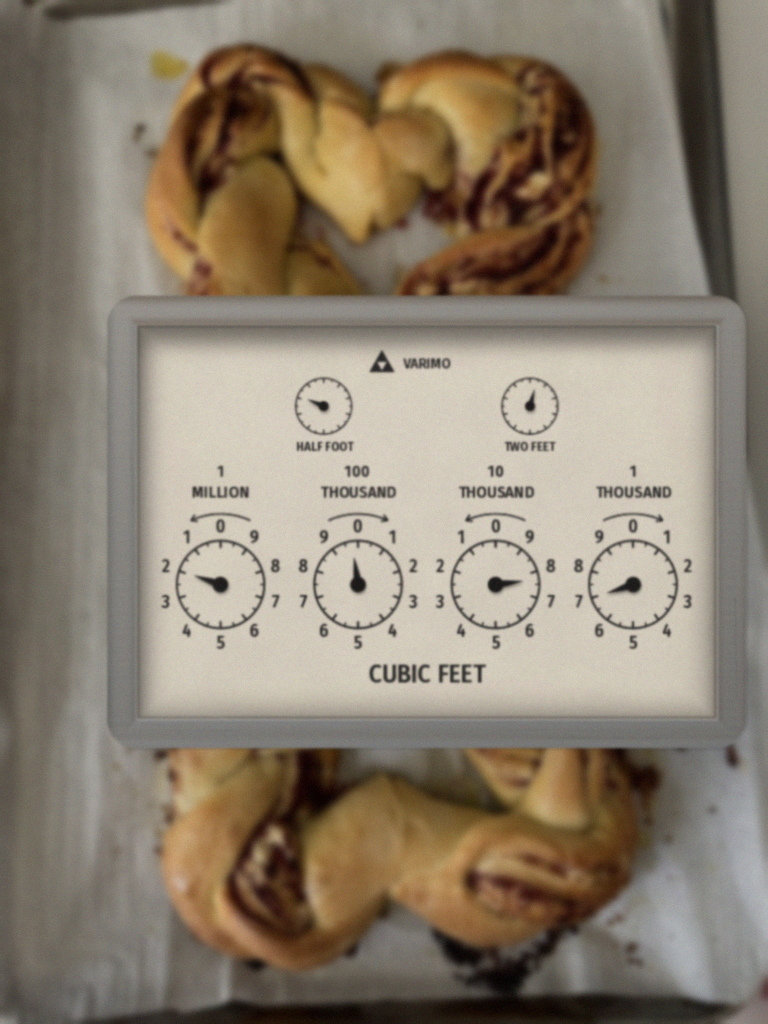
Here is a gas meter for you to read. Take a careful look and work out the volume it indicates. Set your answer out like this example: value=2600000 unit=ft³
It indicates value=197700 unit=ft³
